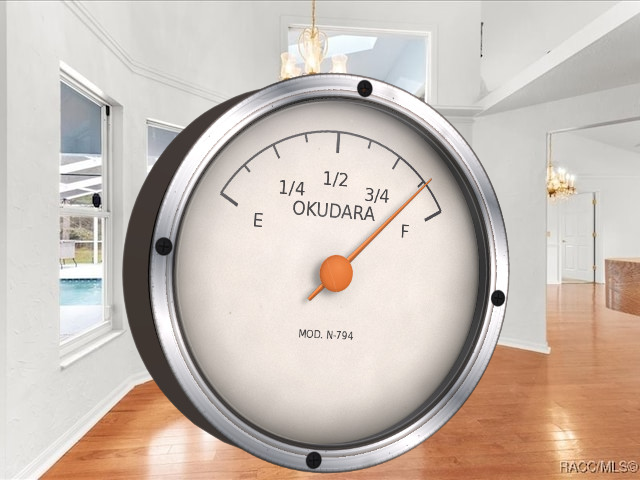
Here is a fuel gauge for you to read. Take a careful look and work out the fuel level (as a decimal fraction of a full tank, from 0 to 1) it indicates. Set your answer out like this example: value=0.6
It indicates value=0.875
